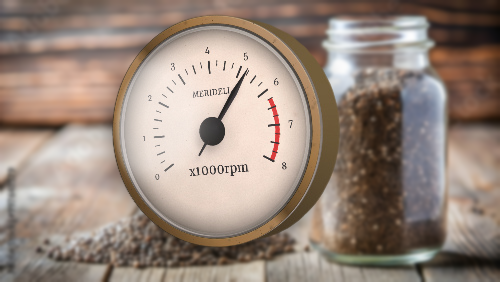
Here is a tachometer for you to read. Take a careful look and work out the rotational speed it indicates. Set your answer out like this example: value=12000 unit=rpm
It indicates value=5250 unit=rpm
